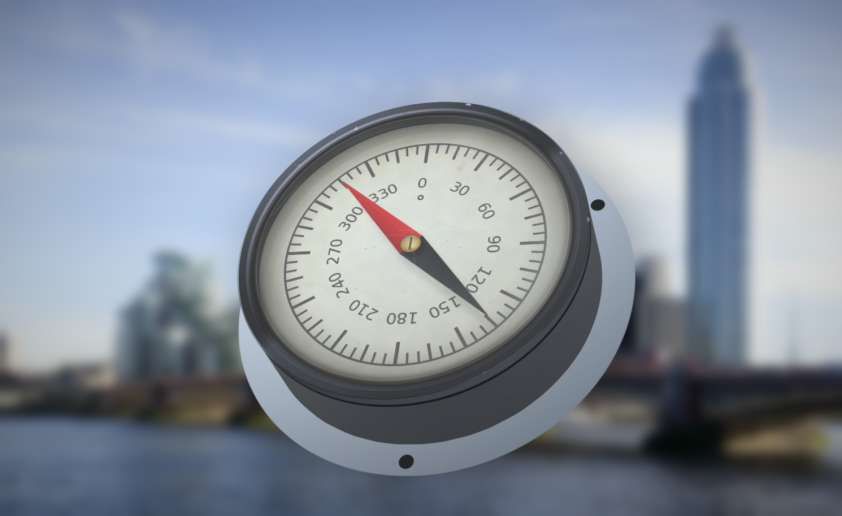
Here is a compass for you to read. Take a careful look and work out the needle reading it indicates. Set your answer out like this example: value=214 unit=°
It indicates value=315 unit=°
